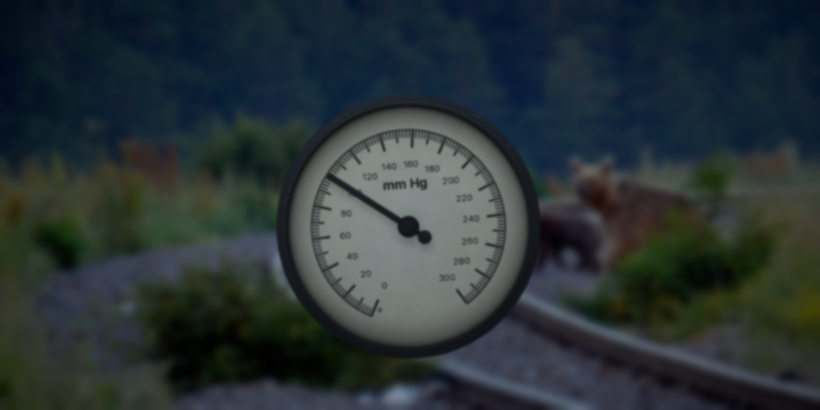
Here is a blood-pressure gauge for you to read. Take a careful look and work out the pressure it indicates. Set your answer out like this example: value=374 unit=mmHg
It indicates value=100 unit=mmHg
